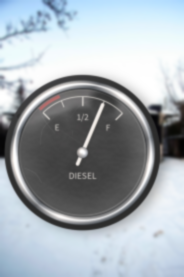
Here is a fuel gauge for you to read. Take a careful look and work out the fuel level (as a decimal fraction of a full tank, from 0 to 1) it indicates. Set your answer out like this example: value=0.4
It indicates value=0.75
